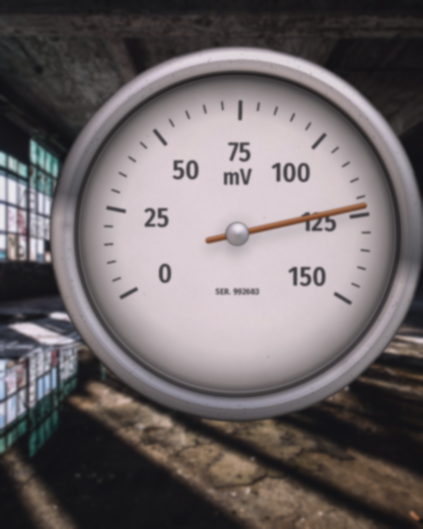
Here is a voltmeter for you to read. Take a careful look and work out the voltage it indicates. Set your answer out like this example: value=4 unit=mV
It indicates value=122.5 unit=mV
